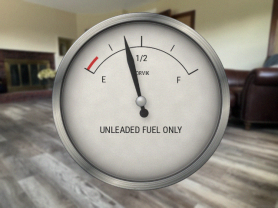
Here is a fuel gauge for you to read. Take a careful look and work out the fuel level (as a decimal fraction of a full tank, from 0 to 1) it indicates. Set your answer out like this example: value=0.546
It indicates value=0.375
